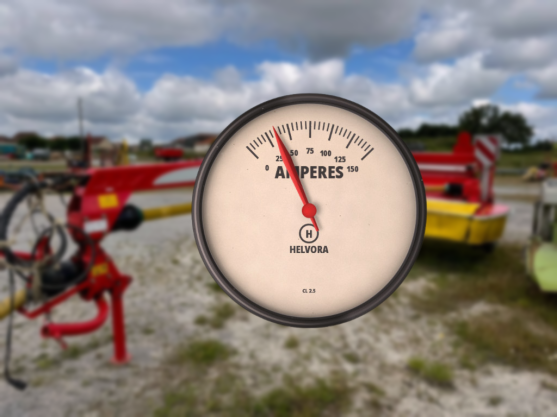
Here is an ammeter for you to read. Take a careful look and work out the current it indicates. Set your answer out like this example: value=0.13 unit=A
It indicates value=35 unit=A
